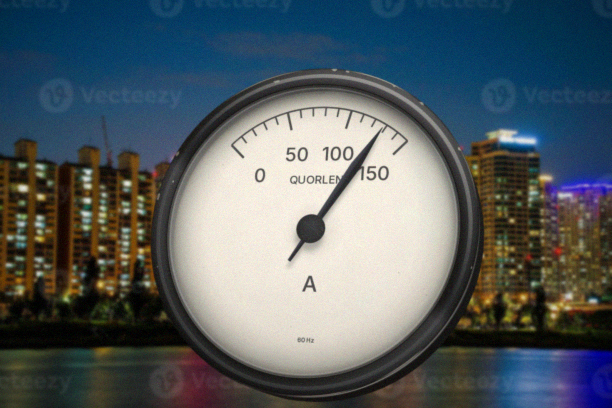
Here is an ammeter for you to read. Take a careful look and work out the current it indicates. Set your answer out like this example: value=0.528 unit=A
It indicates value=130 unit=A
